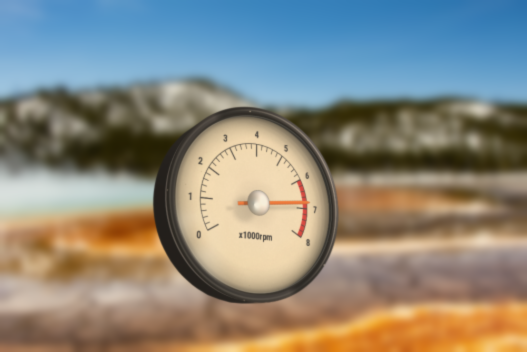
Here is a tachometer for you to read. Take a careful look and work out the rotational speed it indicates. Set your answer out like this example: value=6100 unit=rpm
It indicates value=6800 unit=rpm
